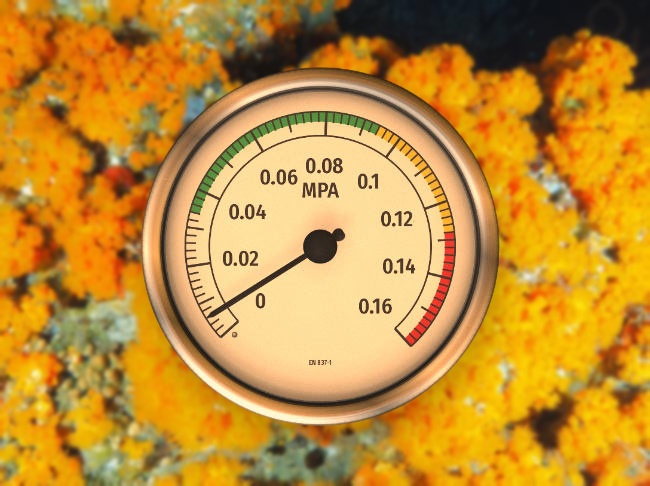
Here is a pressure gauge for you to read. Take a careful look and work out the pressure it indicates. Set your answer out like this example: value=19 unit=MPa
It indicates value=0.006 unit=MPa
